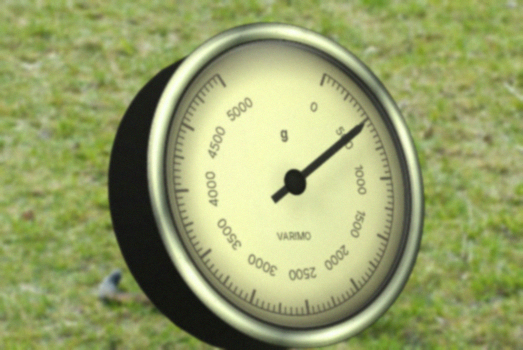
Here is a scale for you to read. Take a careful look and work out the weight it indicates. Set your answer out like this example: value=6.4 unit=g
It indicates value=500 unit=g
